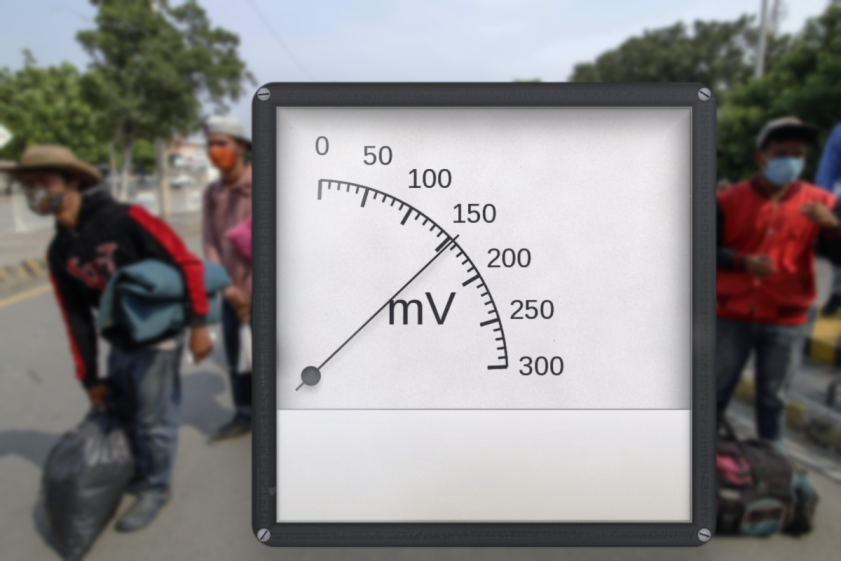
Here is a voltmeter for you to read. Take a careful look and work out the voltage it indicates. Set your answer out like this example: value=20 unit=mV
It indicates value=155 unit=mV
